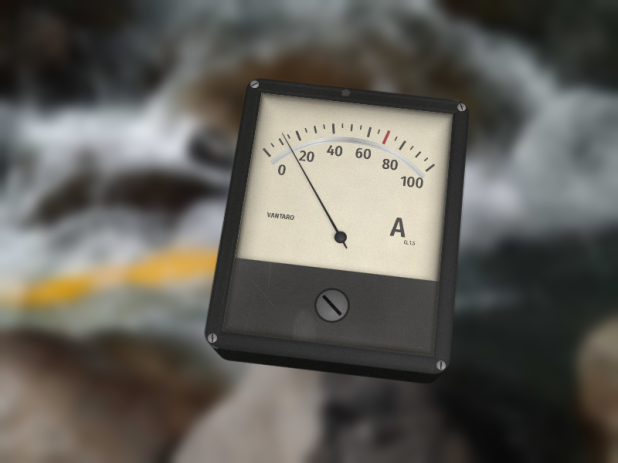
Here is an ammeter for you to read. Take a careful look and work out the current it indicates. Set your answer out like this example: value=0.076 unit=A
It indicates value=12.5 unit=A
